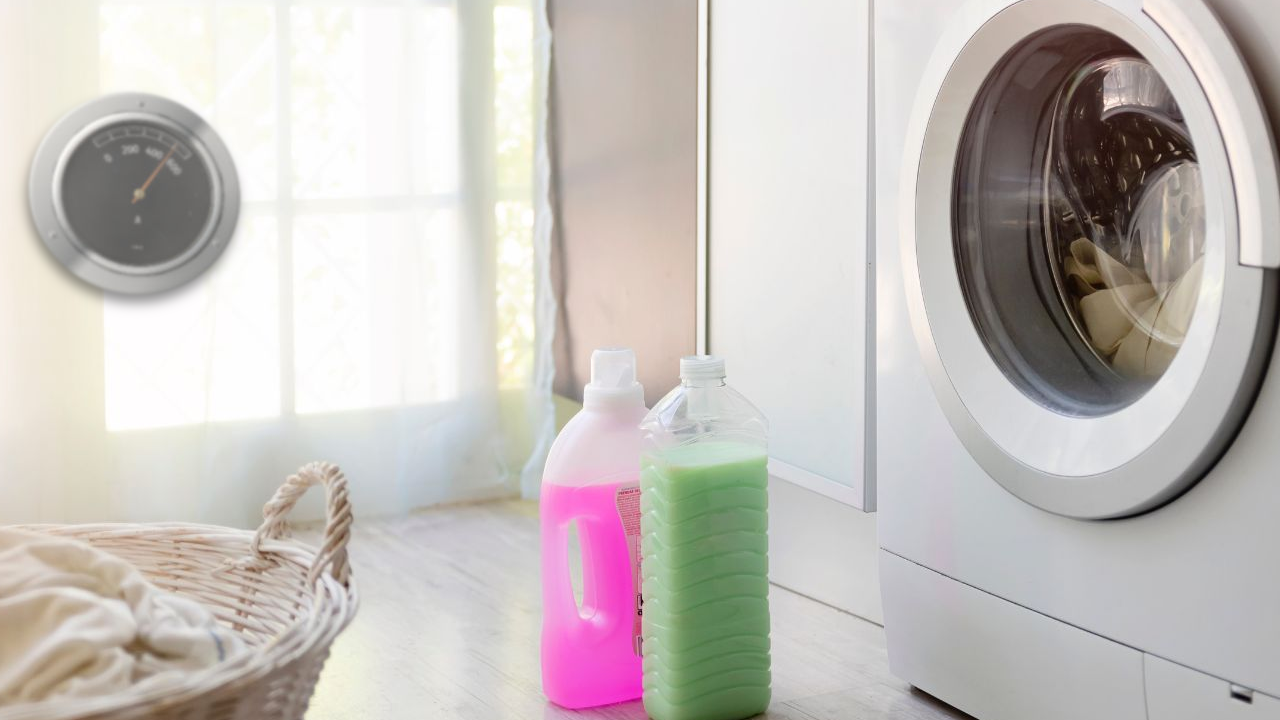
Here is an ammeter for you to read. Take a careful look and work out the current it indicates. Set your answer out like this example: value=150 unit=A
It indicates value=500 unit=A
